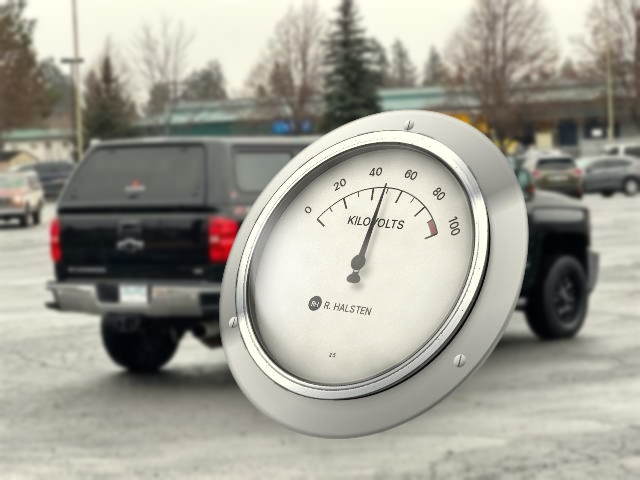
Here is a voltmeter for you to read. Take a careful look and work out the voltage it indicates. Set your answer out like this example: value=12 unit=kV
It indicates value=50 unit=kV
